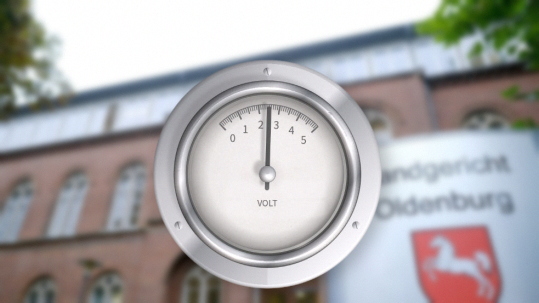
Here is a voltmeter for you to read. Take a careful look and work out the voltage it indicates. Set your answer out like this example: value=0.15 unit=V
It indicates value=2.5 unit=V
